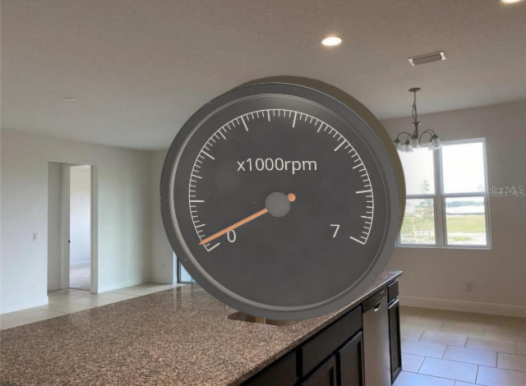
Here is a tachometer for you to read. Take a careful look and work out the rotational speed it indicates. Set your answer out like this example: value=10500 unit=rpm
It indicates value=200 unit=rpm
